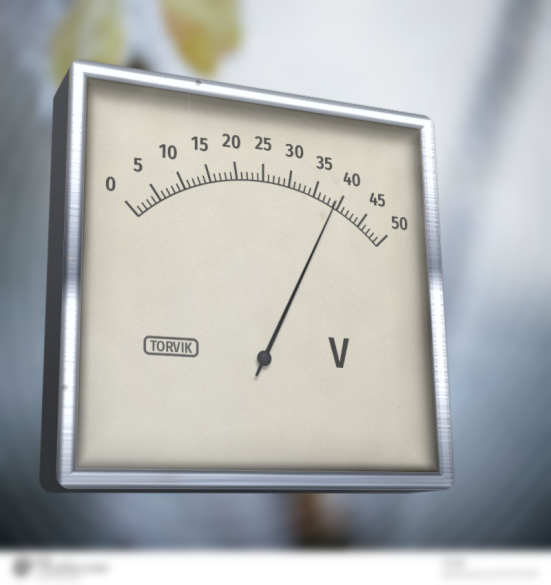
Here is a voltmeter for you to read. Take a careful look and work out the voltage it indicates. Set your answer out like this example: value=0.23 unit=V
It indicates value=39 unit=V
